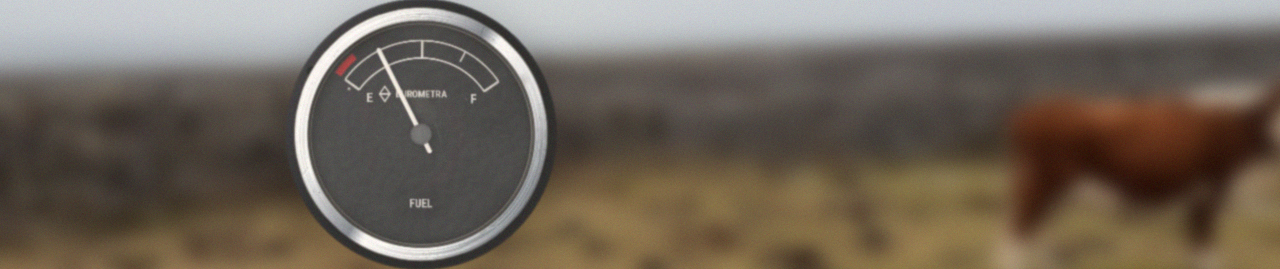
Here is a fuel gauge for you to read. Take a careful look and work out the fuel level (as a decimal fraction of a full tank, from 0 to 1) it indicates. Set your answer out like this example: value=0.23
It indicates value=0.25
